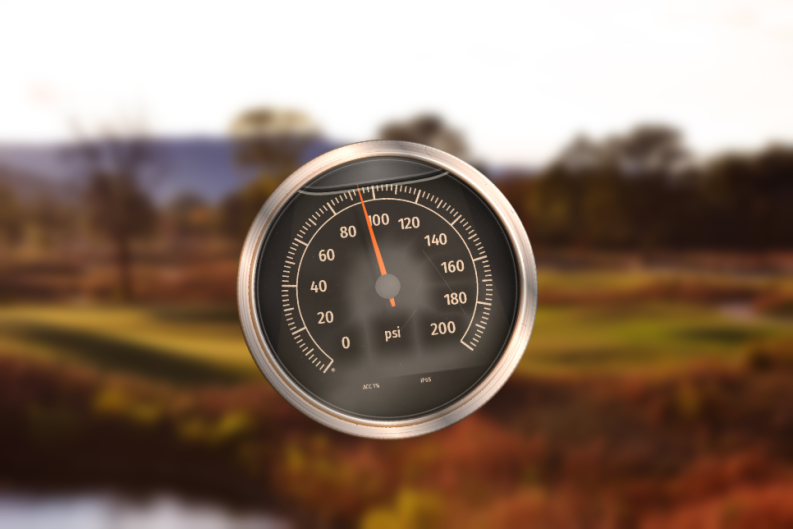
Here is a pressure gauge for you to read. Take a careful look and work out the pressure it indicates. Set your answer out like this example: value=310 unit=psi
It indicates value=94 unit=psi
